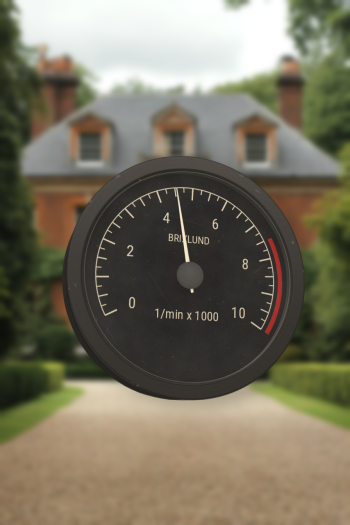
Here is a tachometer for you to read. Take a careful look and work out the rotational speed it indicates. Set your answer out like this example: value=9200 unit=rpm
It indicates value=4500 unit=rpm
